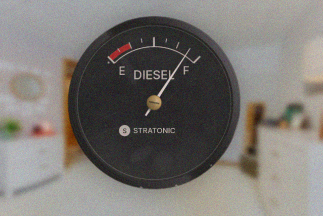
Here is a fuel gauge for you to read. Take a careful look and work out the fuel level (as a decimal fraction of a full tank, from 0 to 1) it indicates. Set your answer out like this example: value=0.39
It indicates value=0.875
